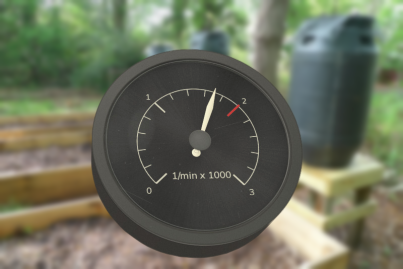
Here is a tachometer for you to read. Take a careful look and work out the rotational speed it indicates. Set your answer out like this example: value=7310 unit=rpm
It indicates value=1700 unit=rpm
